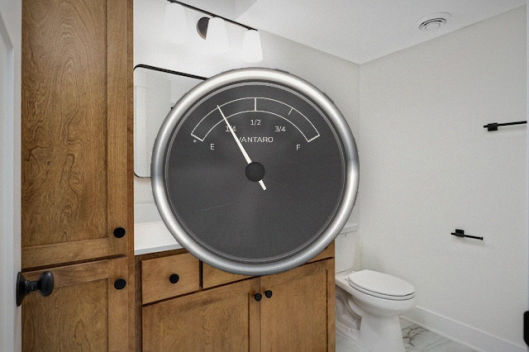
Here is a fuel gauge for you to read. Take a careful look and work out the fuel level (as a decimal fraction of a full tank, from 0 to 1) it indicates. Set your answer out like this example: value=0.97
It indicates value=0.25
